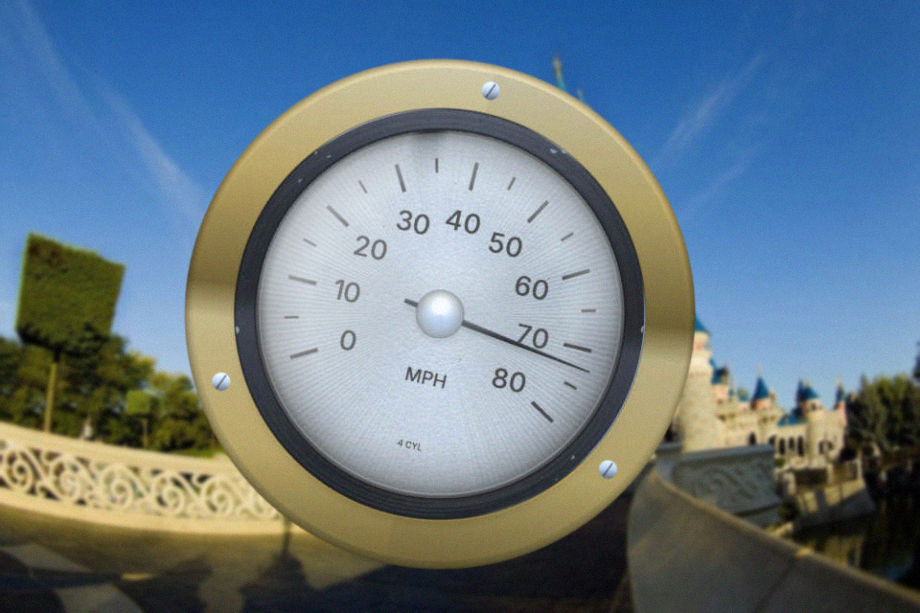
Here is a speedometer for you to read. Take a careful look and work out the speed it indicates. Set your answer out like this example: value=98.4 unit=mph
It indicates value=72.5 unit=mph
